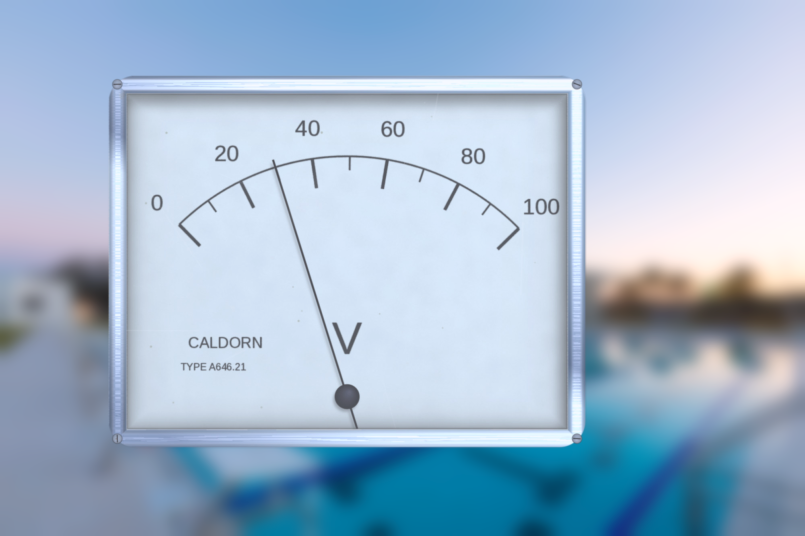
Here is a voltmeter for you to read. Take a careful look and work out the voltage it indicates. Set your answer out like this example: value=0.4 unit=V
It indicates value=30 unit=V
